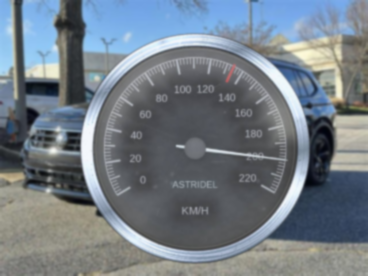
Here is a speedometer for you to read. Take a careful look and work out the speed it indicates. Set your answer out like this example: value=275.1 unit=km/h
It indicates value=200 unit=km/h
